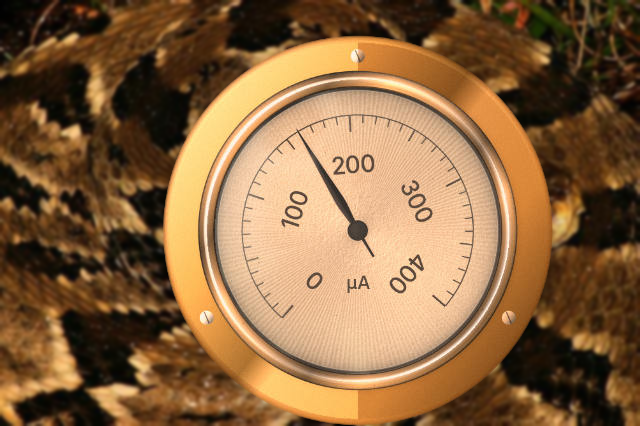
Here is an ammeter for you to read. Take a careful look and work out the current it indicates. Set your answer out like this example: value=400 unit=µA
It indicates value=160 unit=µA
